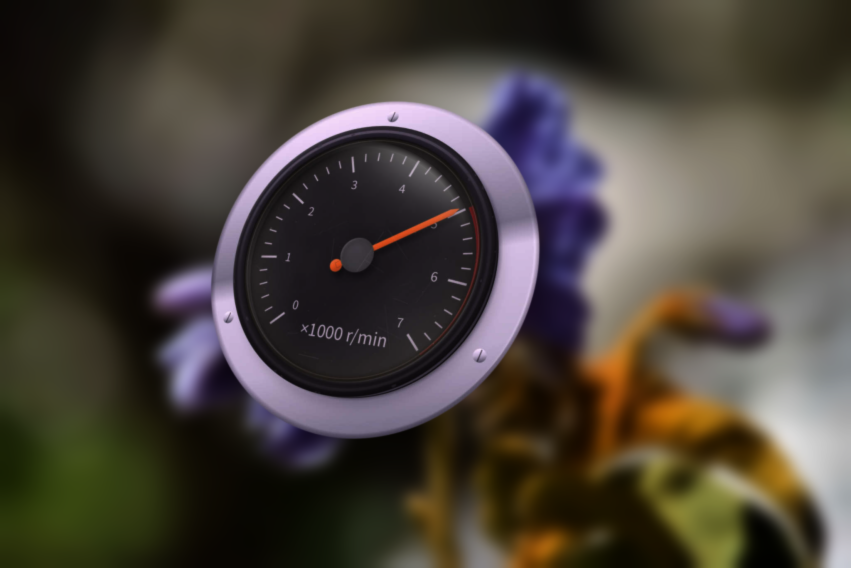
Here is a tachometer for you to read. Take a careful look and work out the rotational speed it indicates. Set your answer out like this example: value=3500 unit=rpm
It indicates value=5000 unit=rpm
